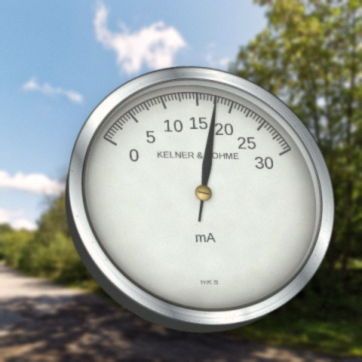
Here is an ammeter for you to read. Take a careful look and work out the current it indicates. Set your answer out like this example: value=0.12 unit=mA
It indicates value=17.5 unit=mA
